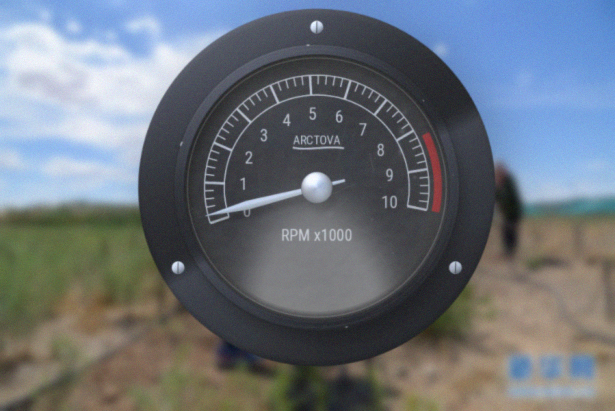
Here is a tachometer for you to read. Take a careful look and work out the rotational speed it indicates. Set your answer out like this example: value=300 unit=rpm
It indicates value=200 unit=rpm
